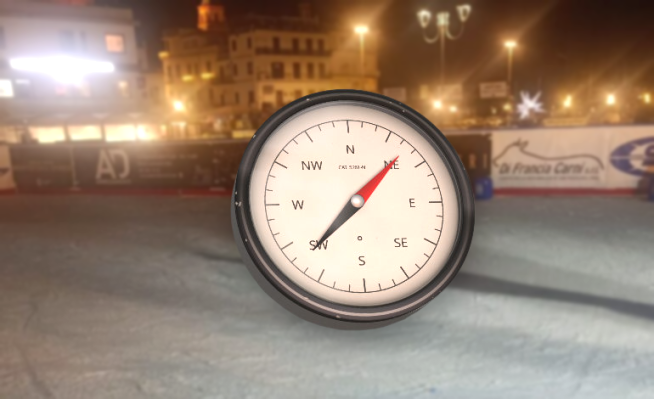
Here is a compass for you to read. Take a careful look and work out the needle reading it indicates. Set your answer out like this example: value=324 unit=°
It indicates value=45 unit=°
